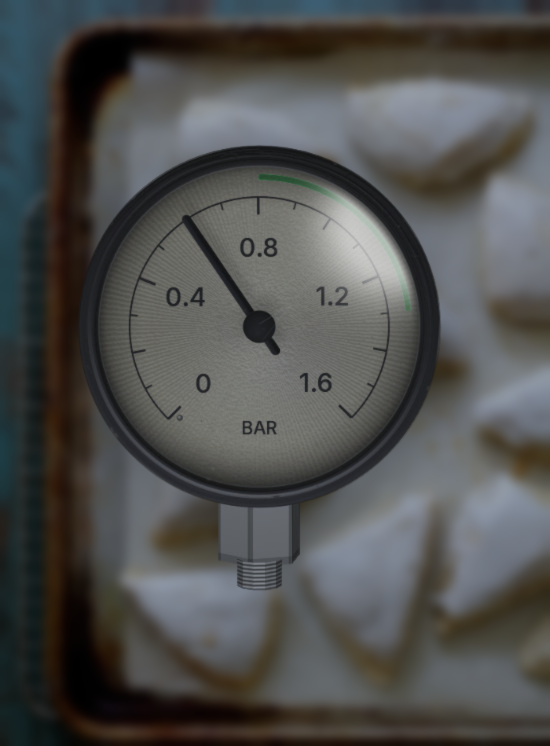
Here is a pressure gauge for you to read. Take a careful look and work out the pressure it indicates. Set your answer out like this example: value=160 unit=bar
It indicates value=0.6 unit=bar
